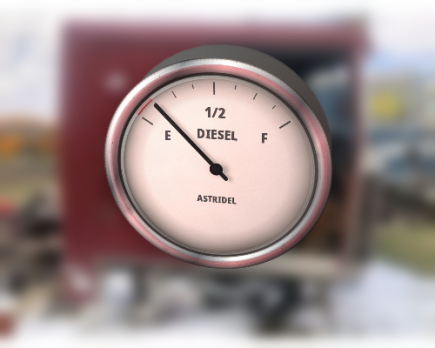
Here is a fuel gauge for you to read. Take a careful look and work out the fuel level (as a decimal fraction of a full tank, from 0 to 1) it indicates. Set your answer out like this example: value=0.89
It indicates value=0.125
